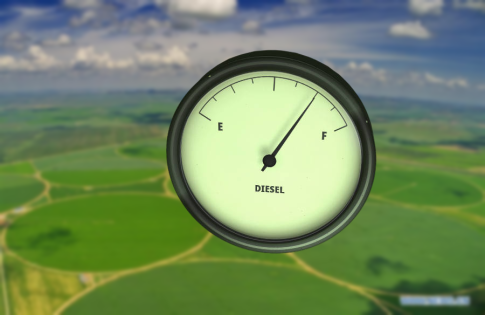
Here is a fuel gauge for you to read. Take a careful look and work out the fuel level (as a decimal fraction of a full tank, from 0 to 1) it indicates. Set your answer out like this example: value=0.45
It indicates value=0.75
